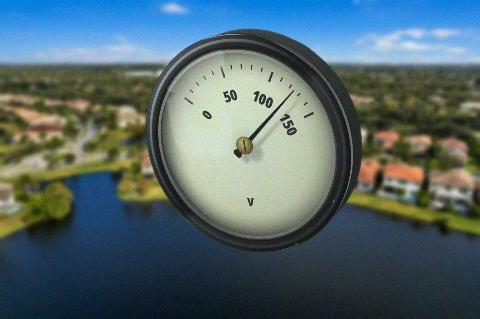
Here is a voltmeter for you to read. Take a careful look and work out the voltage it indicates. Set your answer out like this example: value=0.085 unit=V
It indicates value=125 unit=V
